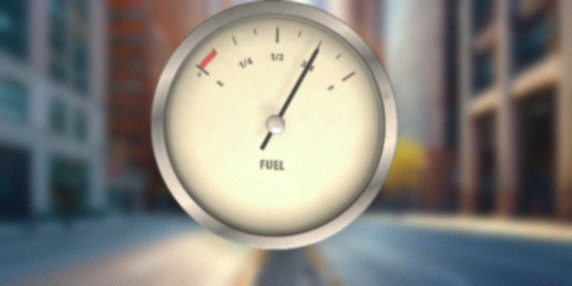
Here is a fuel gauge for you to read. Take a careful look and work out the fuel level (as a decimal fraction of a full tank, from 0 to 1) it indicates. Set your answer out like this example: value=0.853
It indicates value=0.75
